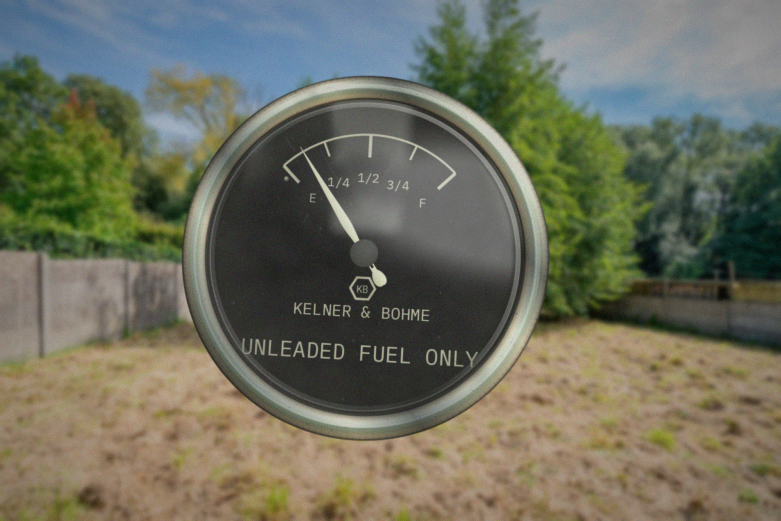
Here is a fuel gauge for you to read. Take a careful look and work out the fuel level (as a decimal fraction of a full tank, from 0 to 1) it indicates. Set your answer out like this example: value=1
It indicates value=0.125
